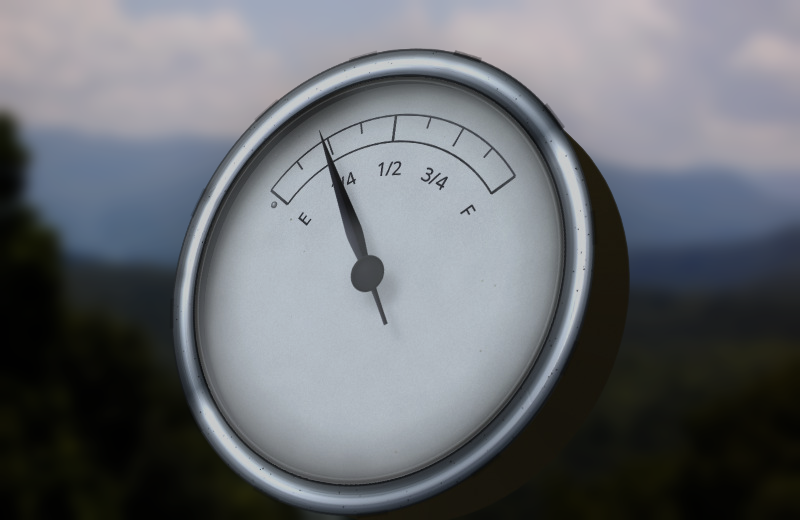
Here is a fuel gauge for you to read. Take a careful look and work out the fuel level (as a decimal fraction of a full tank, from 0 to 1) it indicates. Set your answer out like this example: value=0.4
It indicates value=0.25
